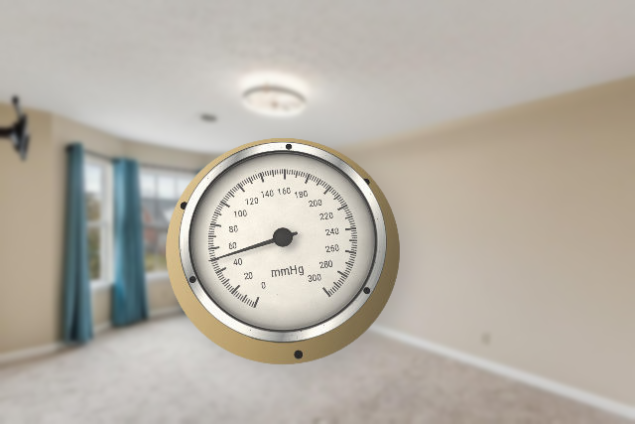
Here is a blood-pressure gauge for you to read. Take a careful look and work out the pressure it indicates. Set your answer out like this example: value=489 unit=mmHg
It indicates value=50 unit=mmHg
